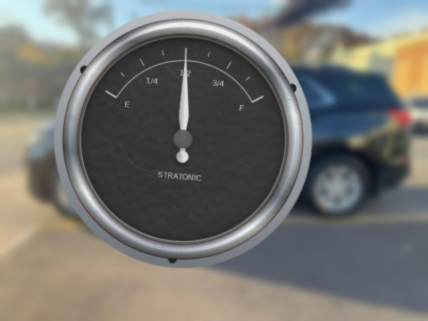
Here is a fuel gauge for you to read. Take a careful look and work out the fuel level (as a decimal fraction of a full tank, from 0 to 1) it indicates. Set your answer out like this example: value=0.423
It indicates value=0.5
